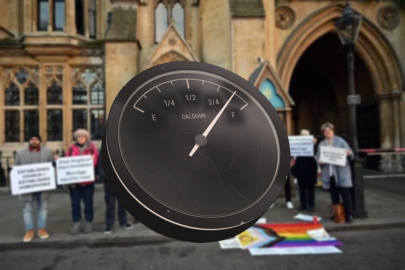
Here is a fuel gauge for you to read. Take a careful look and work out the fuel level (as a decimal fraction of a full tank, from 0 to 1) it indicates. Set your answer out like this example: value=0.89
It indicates value=0.875
